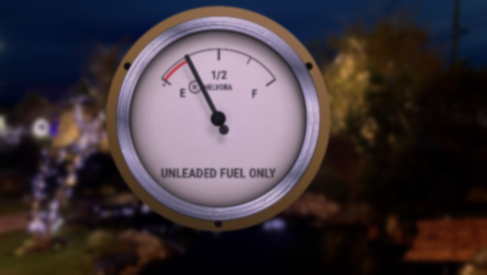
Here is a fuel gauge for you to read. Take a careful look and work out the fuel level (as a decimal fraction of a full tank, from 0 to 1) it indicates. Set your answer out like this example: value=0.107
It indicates value=0.25
